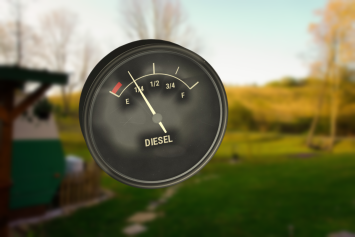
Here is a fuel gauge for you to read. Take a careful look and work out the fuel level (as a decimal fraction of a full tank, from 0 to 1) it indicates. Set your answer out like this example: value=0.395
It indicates value=0.25
